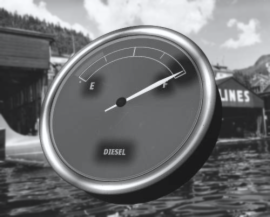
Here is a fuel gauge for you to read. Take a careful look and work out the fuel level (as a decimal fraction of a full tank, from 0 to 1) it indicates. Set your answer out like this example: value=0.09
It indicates value=1
